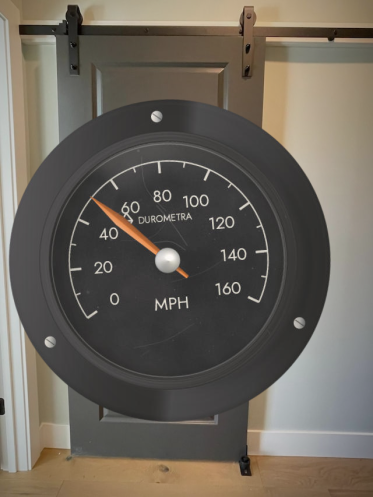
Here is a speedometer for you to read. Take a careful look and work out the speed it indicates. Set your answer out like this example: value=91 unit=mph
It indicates value=50 unit=mph
